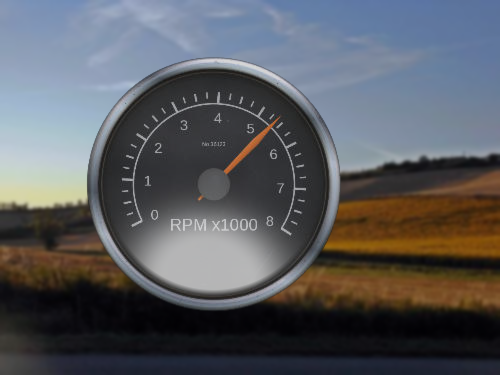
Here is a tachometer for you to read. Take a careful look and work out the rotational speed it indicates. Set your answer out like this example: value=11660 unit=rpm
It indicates value=5375 unit=rpm
